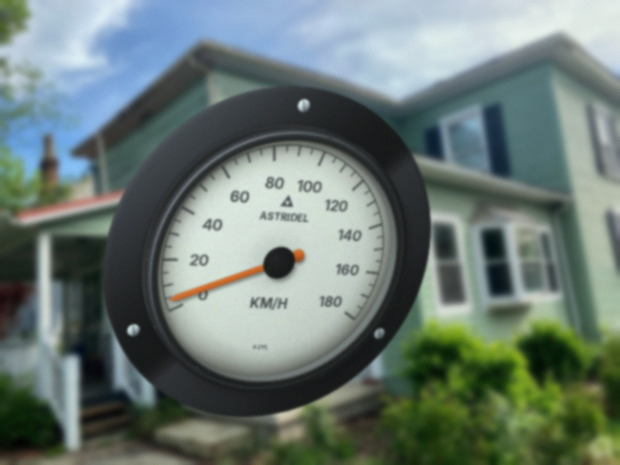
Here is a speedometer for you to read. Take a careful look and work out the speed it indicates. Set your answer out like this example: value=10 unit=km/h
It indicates value=5 unit=km/h
